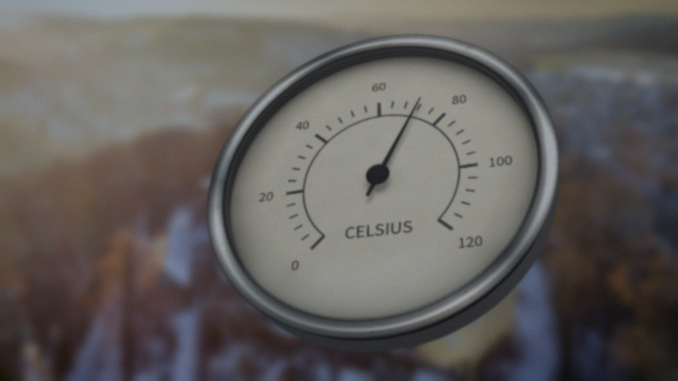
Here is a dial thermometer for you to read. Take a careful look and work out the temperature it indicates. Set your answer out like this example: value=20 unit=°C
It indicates value=72 unit=°C
